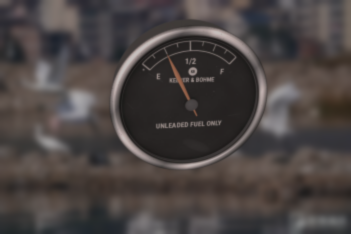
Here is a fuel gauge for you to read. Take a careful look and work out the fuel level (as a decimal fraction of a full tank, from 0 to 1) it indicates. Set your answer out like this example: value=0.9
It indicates value=0.25
